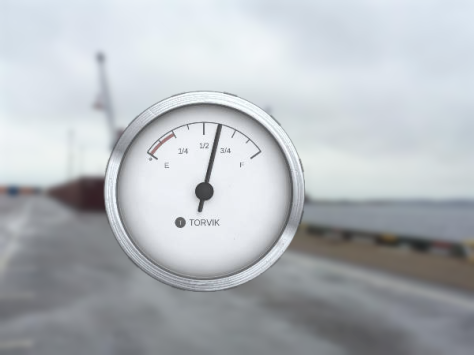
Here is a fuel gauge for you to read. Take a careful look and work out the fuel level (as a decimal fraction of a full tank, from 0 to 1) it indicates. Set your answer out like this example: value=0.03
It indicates value=0.625
